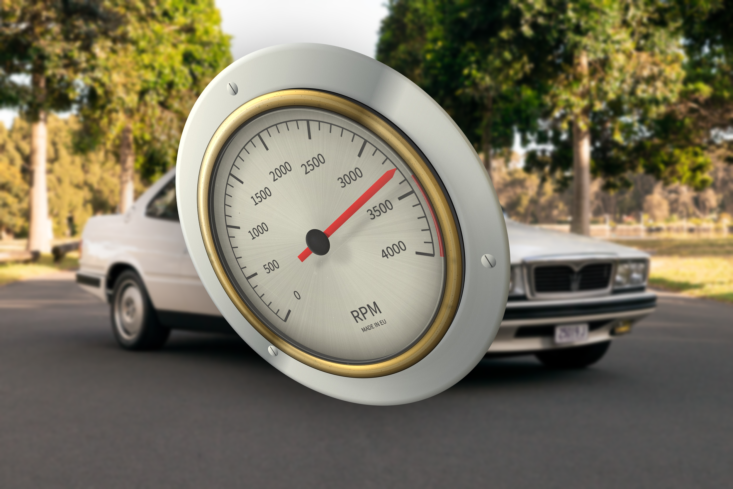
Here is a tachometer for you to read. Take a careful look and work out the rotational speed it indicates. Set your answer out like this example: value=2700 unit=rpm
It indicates value=3300 unit=rpm
